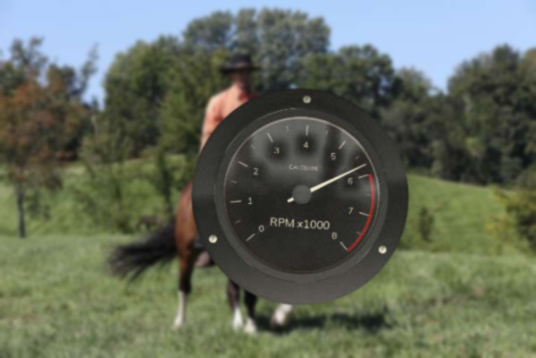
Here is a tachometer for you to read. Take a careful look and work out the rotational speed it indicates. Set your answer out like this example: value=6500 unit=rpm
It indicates value=5750 unit=rpm
